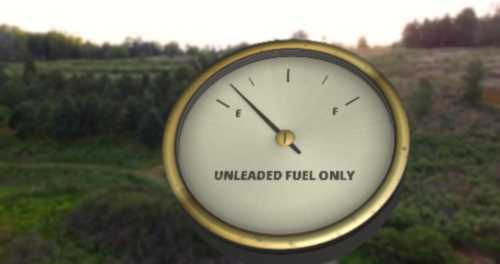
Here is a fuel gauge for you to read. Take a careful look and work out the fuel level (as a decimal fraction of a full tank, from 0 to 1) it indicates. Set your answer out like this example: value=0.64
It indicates value=0.125
